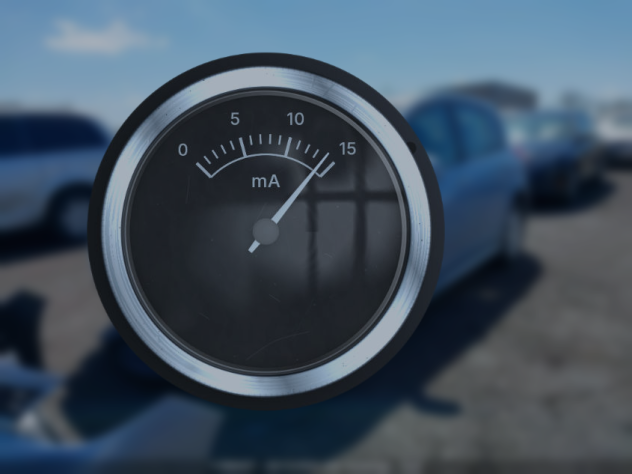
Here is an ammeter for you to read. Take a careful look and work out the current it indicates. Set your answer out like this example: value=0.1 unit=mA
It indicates value=14 unit=mA
